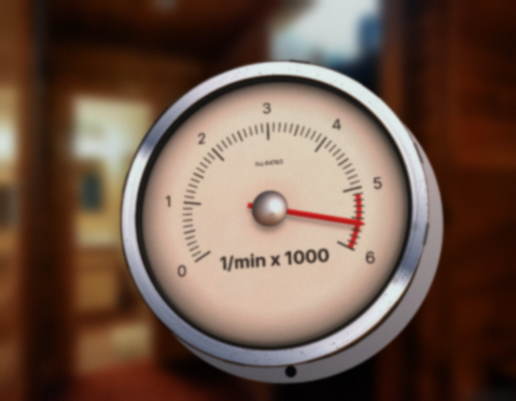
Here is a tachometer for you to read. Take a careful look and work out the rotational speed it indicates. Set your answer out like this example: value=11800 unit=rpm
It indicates value=5600 unit=rpm
